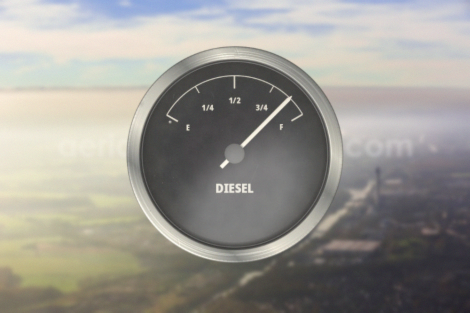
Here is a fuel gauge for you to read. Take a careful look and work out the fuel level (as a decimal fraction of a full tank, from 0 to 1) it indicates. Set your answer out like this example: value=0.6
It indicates value=0.875
